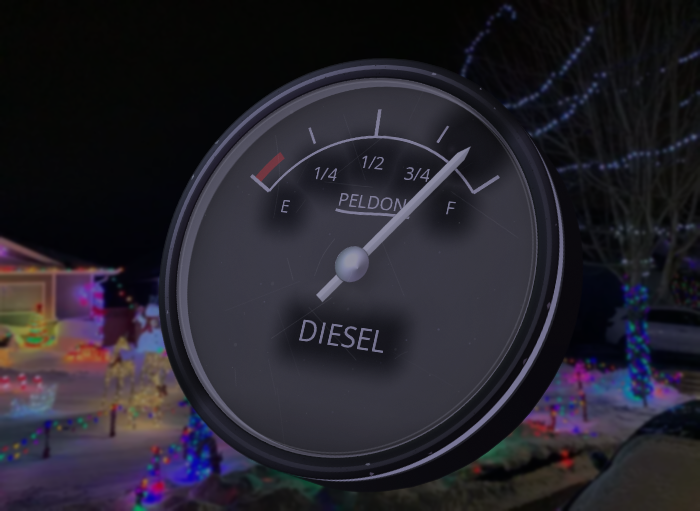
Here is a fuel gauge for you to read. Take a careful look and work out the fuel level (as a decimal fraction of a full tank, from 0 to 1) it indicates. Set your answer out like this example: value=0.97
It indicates value=0.875
